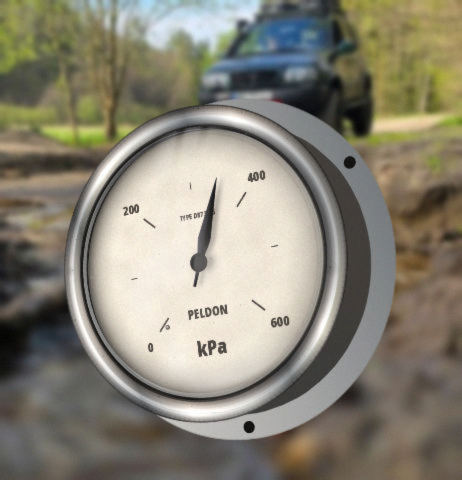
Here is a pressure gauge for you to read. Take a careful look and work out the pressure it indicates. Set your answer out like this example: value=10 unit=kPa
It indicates value=350 unit=kPa
